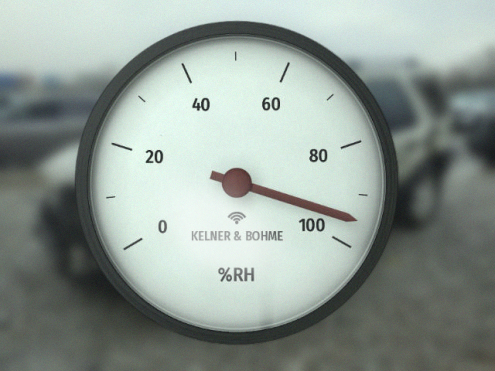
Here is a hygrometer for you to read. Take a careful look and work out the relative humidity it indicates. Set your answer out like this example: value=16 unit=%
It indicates value=95 unit=%
